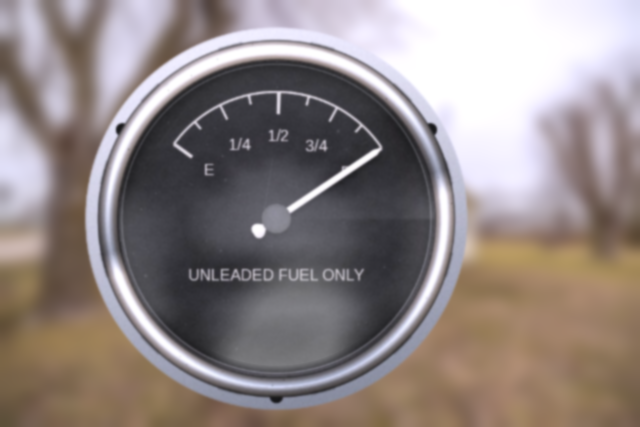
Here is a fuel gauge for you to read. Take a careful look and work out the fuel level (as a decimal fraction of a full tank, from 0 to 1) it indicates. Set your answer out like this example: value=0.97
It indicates value=1
